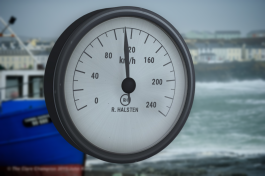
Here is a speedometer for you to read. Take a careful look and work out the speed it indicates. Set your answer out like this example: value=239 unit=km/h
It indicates value=110 unit=km/h
